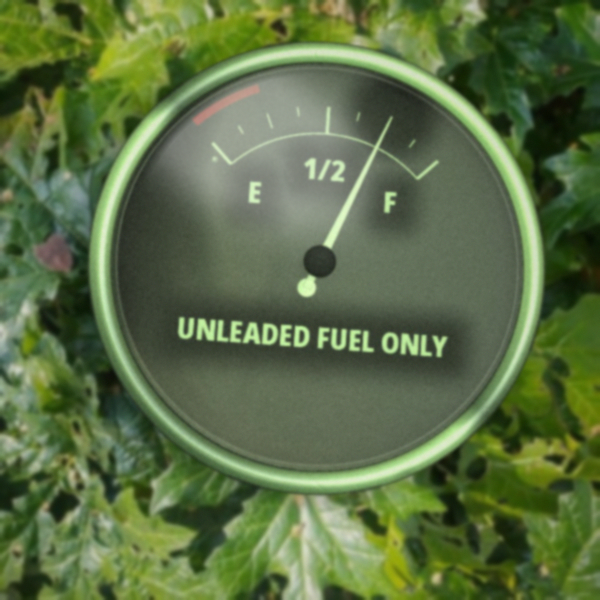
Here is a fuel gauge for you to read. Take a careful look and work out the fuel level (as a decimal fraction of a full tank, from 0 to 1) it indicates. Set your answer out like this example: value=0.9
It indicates value=0.75
